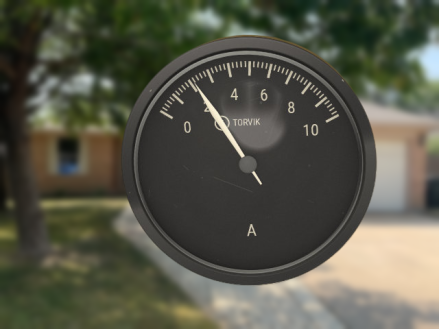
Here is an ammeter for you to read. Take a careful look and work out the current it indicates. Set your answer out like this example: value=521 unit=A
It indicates value=2.2 unit=A
